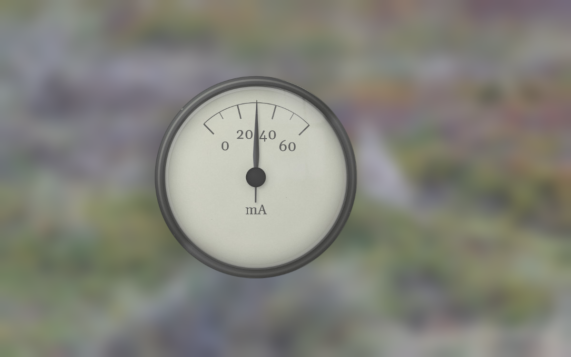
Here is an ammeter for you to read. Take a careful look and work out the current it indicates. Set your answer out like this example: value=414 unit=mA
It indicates value=30 unit=mA
